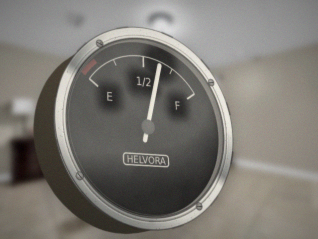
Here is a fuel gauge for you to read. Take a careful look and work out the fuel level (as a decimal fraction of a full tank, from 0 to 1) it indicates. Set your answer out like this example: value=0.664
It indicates value=0.625
